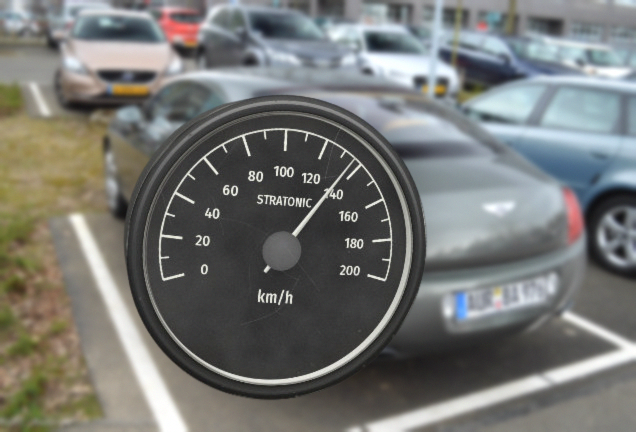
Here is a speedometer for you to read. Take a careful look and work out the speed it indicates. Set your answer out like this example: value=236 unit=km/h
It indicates value=135 unit=km/h
